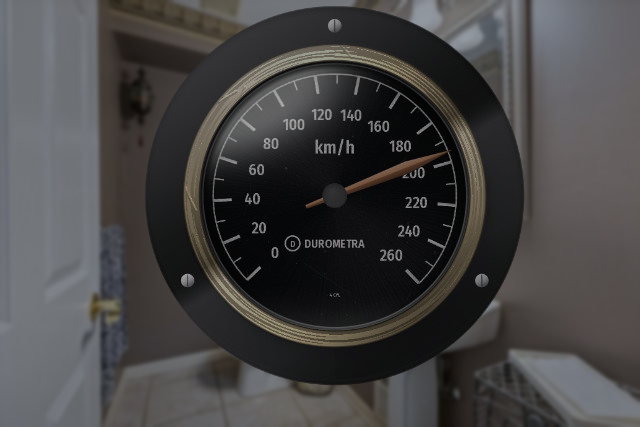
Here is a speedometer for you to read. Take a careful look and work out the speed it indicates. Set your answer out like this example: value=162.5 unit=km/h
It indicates value=195 unit=km/h
